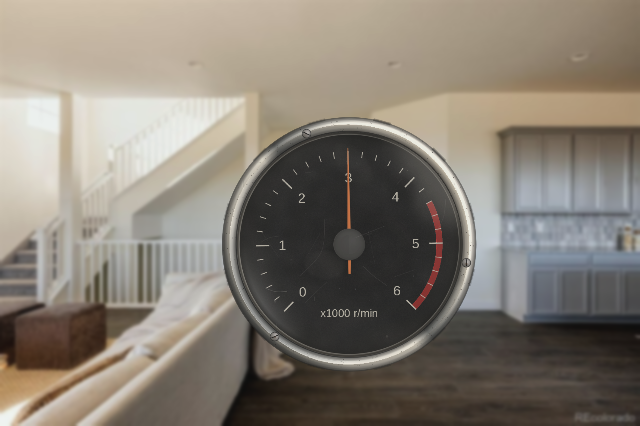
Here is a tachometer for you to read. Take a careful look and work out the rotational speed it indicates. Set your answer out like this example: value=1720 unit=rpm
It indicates value=3000 unit=rpm
